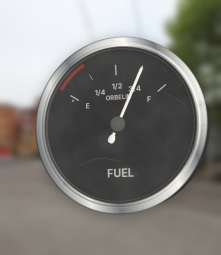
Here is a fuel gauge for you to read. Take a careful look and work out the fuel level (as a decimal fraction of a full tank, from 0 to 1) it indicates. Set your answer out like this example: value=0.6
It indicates value=0.75
